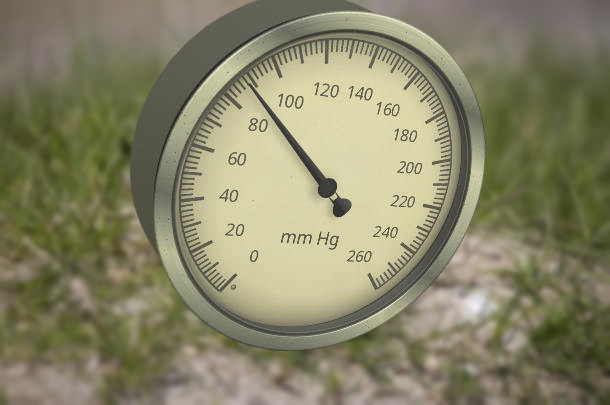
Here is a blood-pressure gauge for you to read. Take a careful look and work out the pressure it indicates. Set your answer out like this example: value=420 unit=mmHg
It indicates value=88 unit=mmHg
